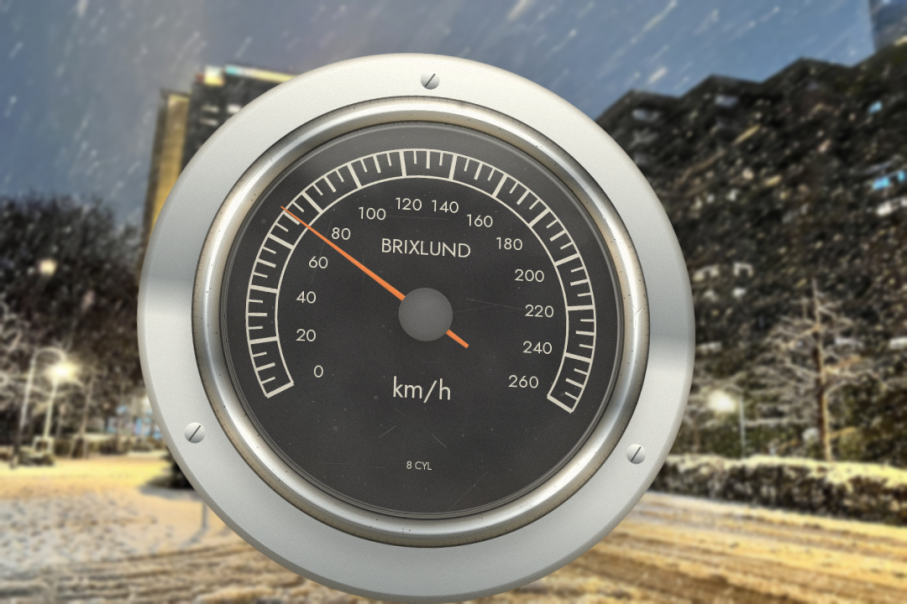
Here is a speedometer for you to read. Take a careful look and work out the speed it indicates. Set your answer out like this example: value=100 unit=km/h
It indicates value=70 unit=km/h
